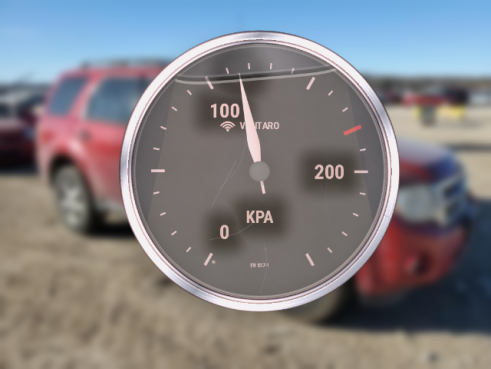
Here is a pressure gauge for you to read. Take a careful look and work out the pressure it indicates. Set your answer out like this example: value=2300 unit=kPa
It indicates value=115 unit=kPa
